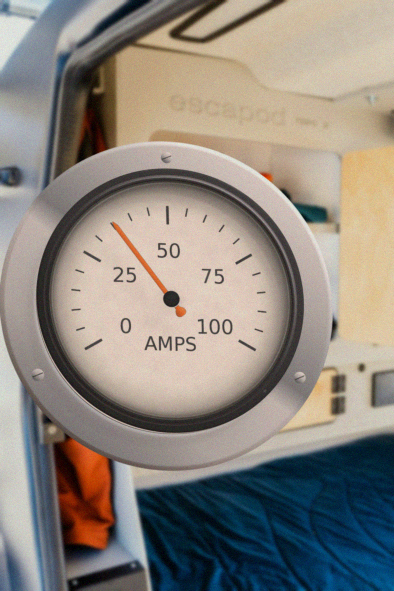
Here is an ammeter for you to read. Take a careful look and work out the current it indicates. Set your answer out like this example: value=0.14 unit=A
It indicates value=35 unit=A
